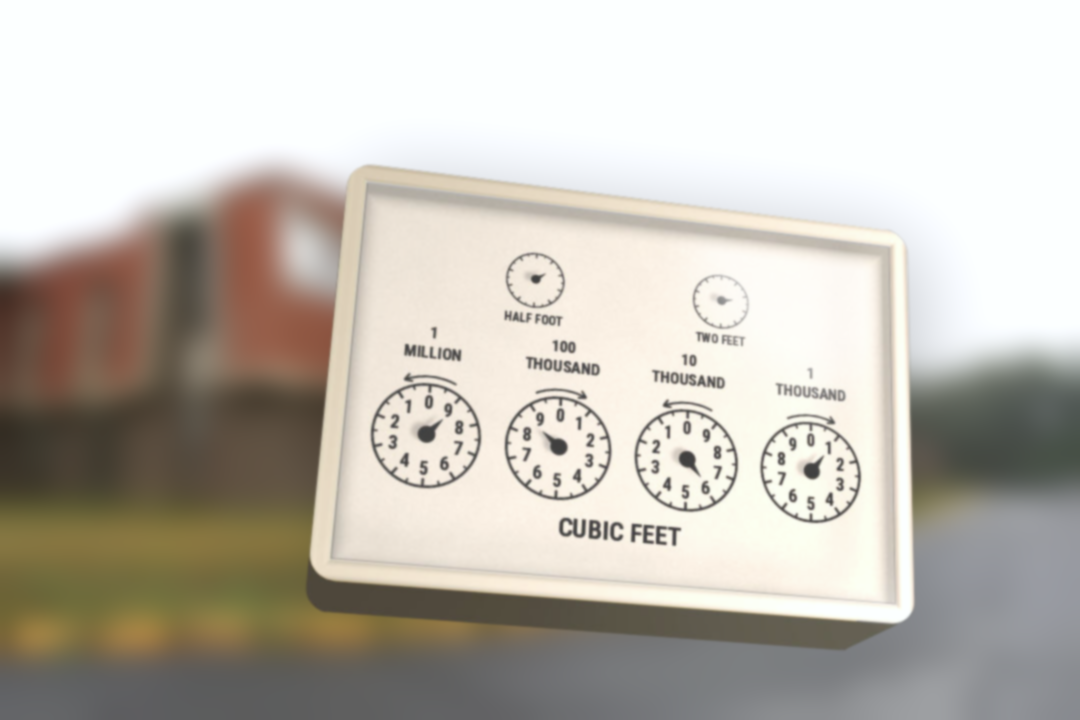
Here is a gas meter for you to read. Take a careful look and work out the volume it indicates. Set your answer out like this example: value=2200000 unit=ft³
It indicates value=886100 unit=ft³
